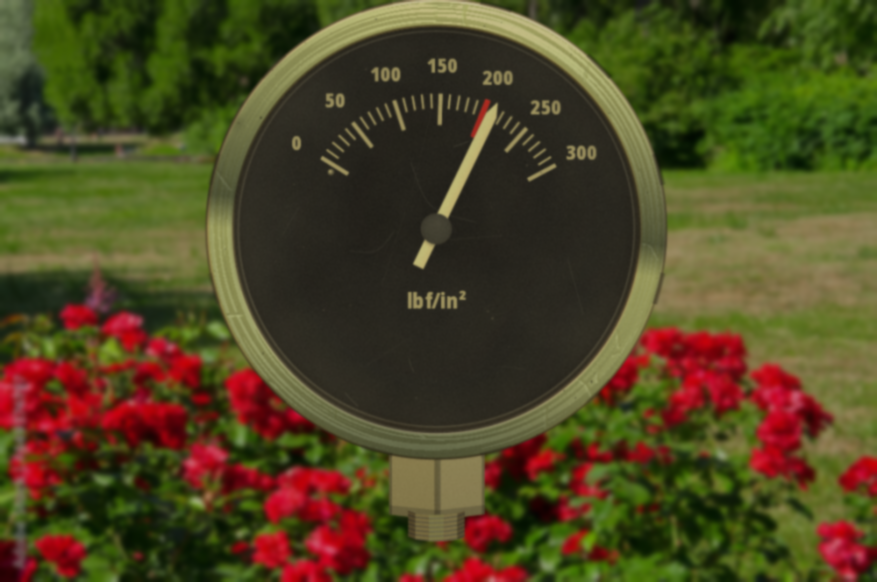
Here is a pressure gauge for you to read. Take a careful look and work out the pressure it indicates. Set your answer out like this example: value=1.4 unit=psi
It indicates value=210 unit=psi
